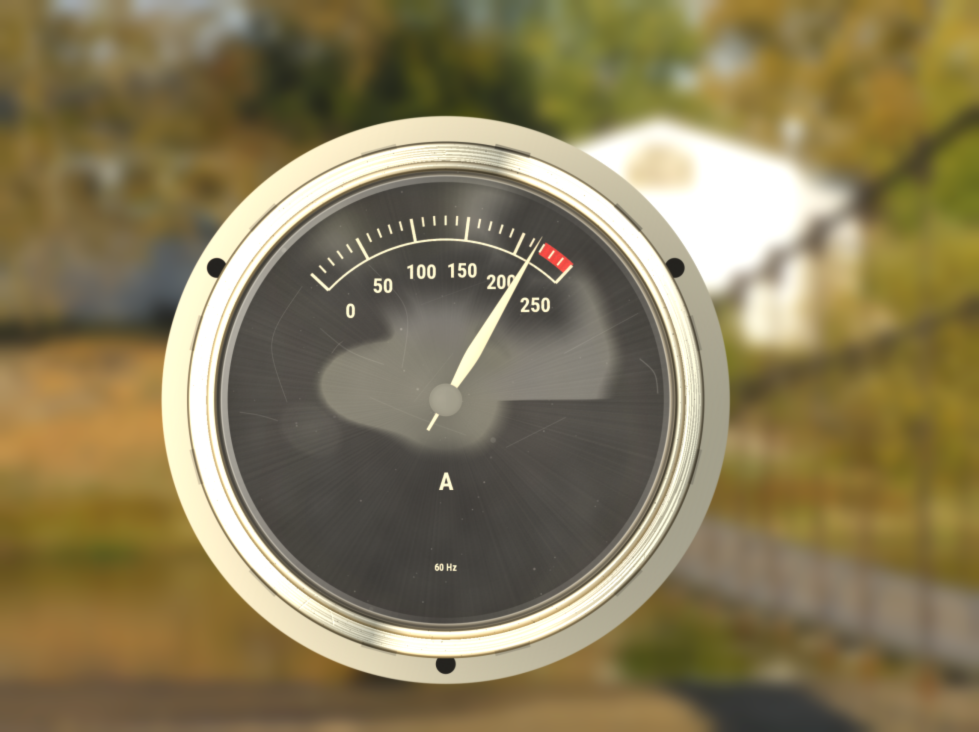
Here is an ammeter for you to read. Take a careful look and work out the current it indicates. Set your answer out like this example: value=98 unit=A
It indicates value=215 unit=A
